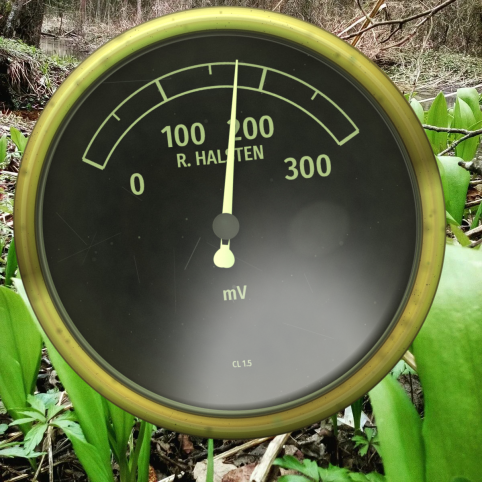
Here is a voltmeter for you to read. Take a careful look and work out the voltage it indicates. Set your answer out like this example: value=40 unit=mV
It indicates value=175 unit=mV
